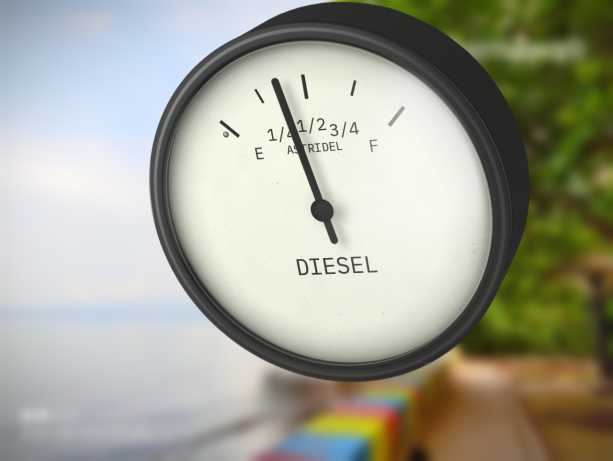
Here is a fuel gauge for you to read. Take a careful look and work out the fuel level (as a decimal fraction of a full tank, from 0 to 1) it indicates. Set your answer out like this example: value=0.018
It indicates value=0.375
